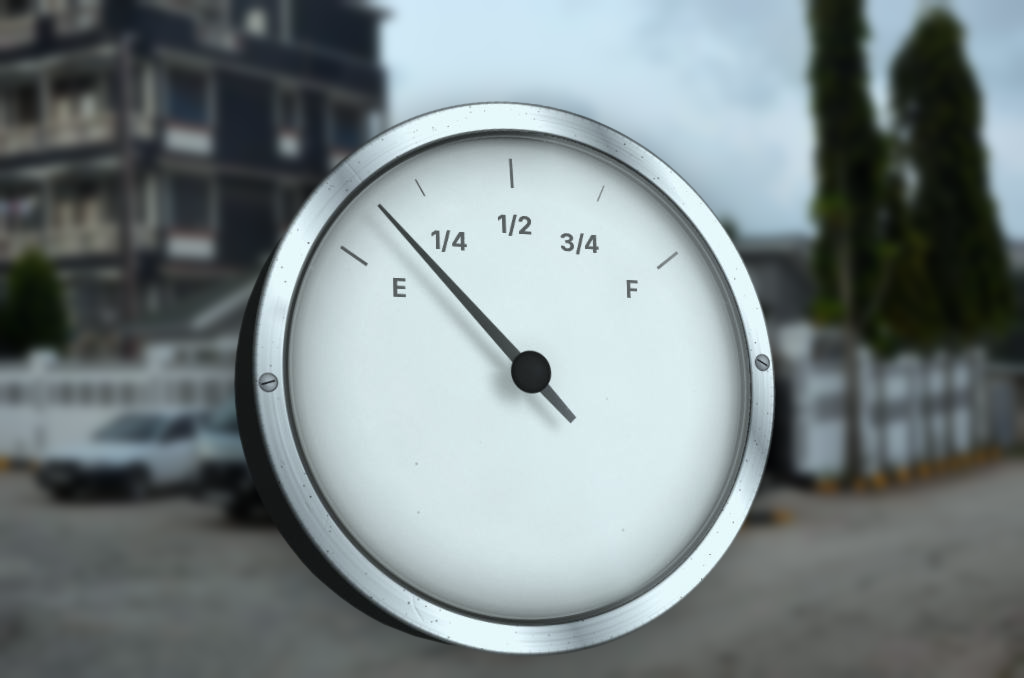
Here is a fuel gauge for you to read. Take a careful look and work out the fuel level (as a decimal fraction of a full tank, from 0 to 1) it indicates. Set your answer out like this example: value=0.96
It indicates value=0.125
